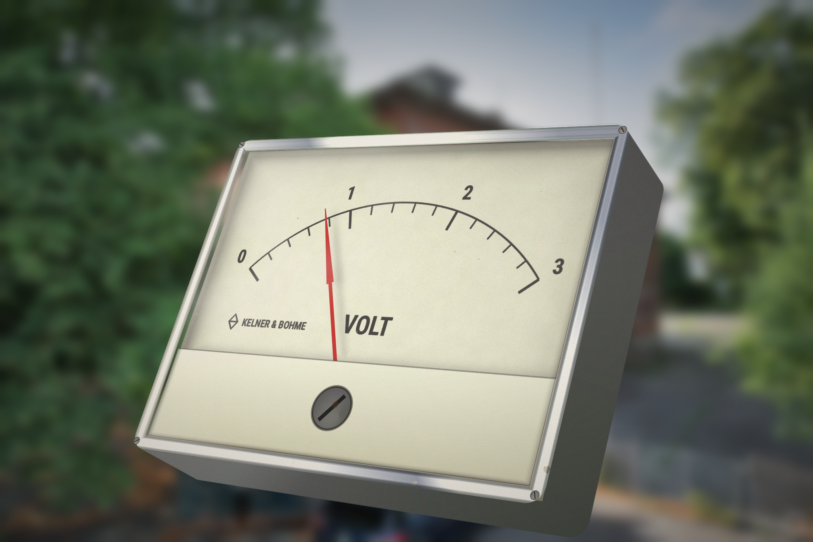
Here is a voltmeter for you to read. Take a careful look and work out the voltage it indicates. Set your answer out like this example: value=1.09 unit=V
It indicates value=0.8 unit=V
